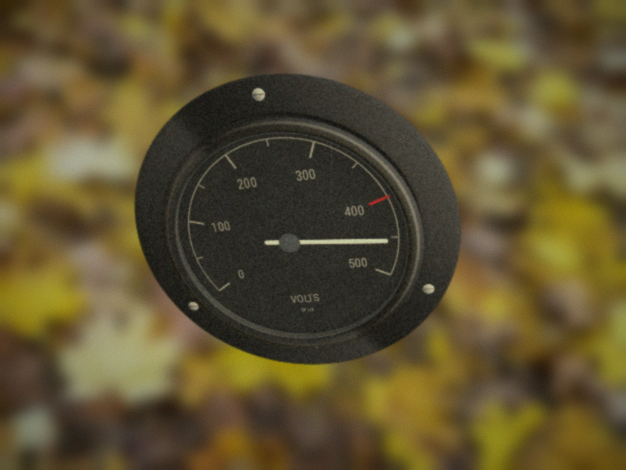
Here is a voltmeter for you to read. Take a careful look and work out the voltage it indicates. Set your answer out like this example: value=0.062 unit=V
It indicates value=450 unit=V
